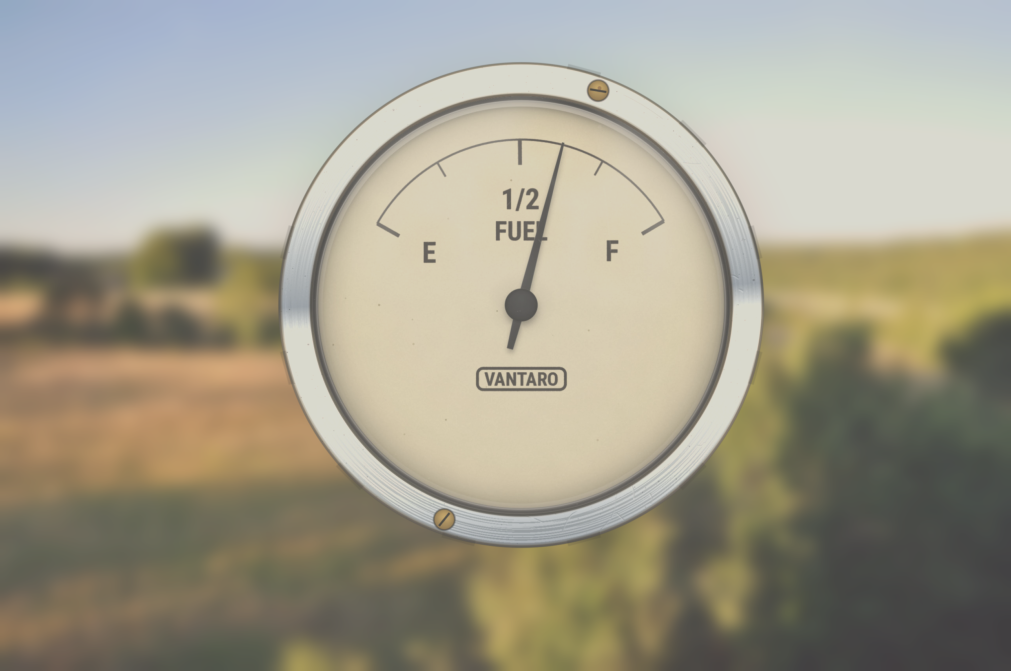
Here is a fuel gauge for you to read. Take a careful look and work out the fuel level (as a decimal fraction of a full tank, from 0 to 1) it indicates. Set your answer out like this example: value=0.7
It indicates value=0.625
